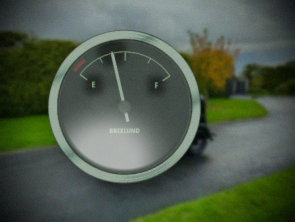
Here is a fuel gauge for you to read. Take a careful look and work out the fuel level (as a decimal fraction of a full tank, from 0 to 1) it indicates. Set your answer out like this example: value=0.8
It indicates value=0.375
